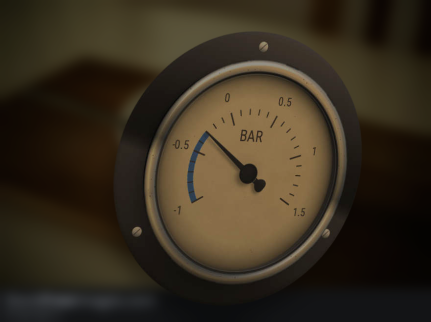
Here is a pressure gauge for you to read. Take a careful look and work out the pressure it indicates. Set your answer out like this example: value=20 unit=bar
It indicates value=-0.3 unit=bar
